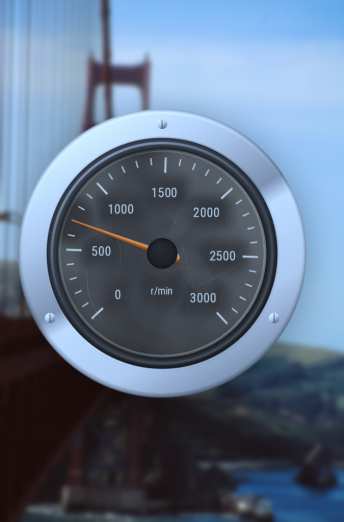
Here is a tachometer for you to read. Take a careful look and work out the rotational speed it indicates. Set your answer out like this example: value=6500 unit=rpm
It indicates value=700 unit=rpm
